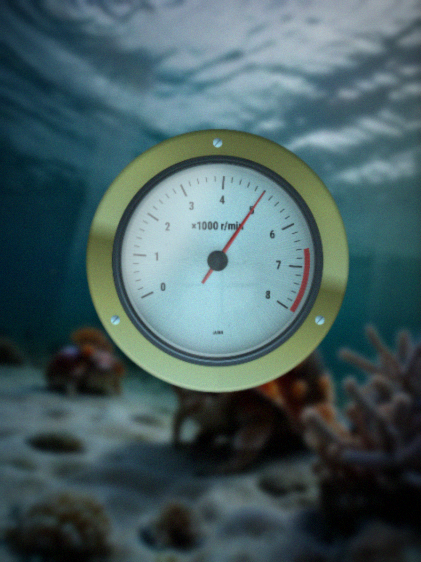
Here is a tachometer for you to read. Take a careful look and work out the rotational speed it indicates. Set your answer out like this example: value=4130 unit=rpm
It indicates value=5000 unit=rpm
